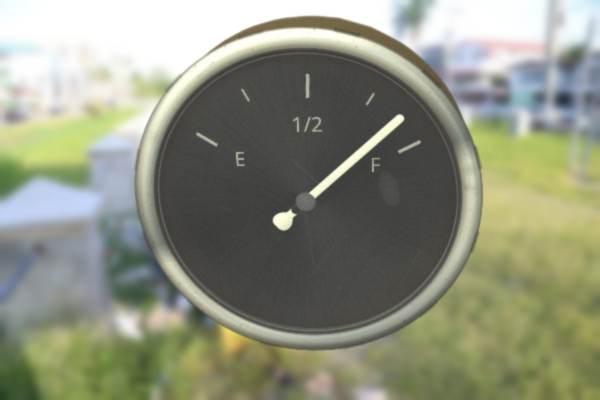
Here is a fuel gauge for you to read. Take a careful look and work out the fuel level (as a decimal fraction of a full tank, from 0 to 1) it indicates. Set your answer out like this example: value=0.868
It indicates value=0.875
